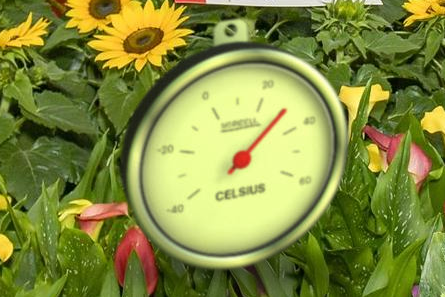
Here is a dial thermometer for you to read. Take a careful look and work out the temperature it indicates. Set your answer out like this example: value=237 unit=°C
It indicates value=30 unit=°C
